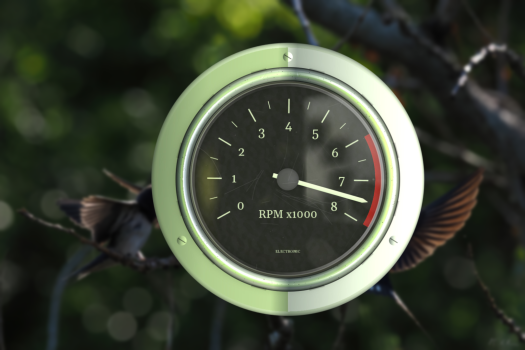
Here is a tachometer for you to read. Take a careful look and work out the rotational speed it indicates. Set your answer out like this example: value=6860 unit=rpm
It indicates value=7500 unit=rpm
